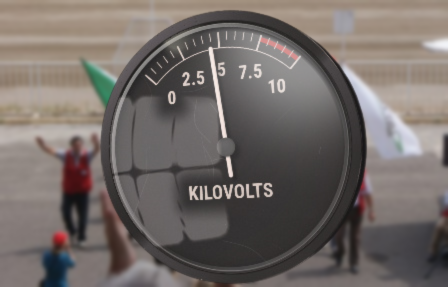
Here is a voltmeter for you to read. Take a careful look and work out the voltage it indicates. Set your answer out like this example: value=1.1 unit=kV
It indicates value=4.5 unit=kV
